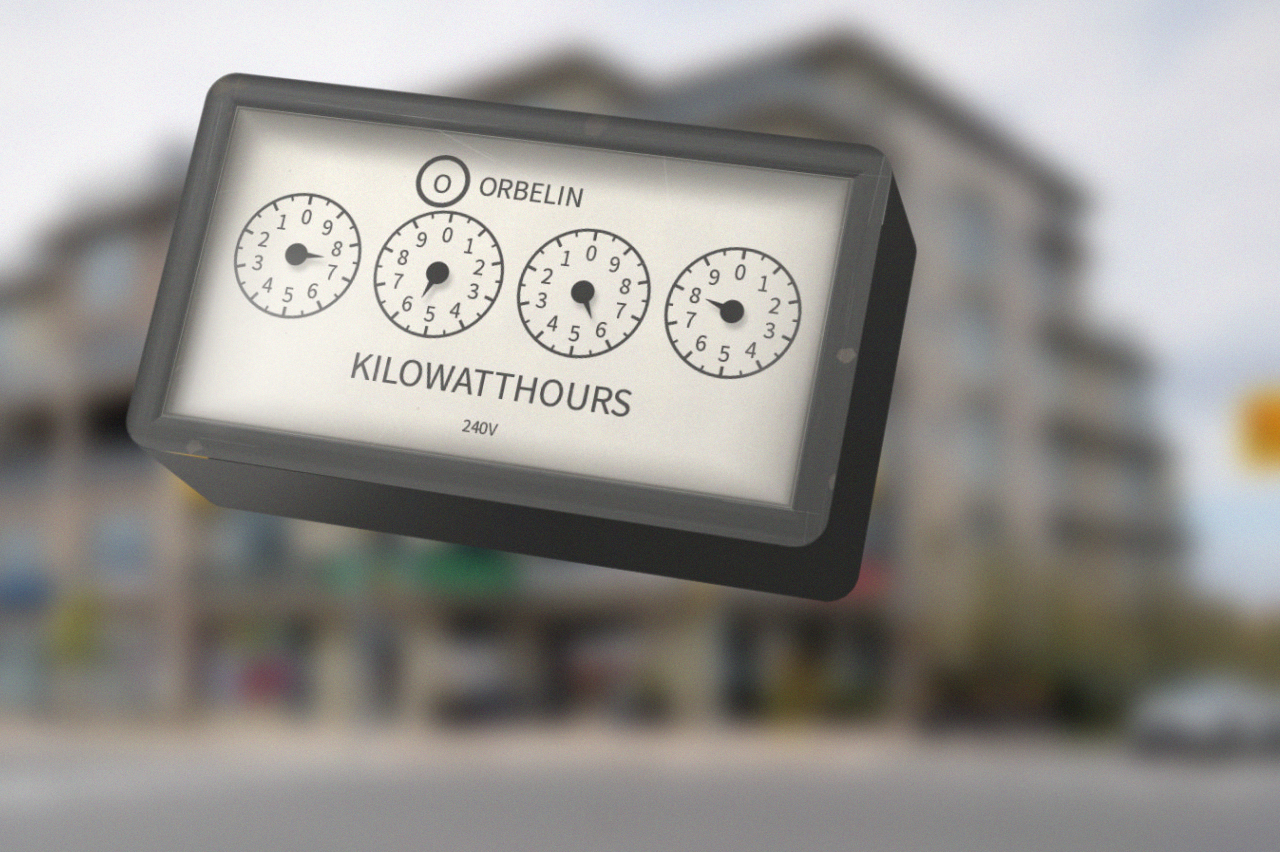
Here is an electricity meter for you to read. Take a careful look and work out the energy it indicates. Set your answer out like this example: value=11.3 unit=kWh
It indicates value=7558 unit=kWh
